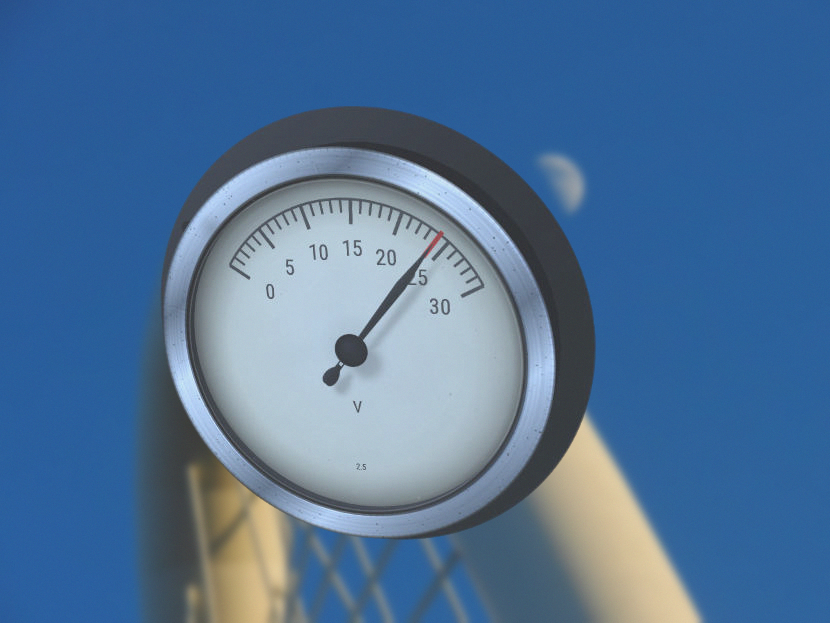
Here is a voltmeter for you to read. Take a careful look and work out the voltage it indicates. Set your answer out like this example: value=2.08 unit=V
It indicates value=24 unit=V
